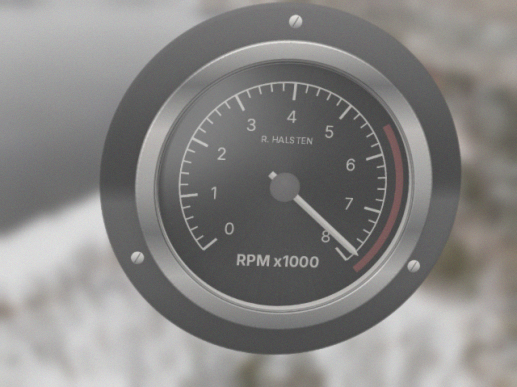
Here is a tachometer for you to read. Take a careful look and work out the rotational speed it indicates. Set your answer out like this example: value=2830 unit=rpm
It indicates value=7800 unit=rpm
